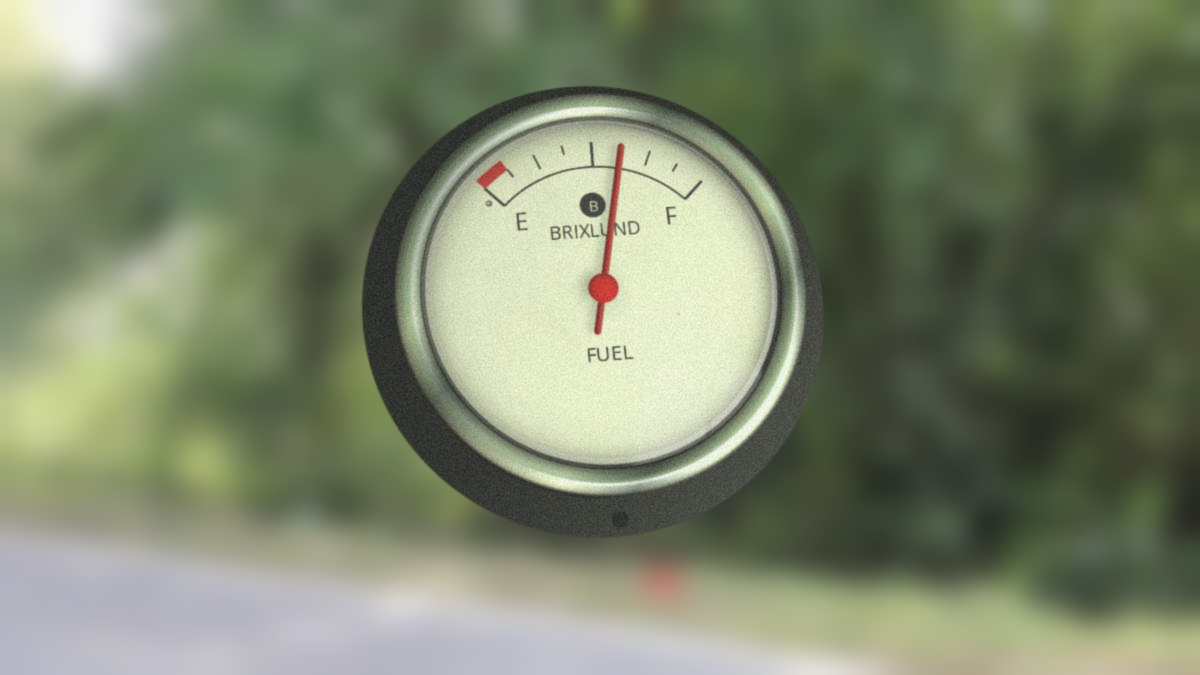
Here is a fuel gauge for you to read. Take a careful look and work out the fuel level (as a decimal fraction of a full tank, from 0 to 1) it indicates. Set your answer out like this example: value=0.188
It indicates value=0.625
